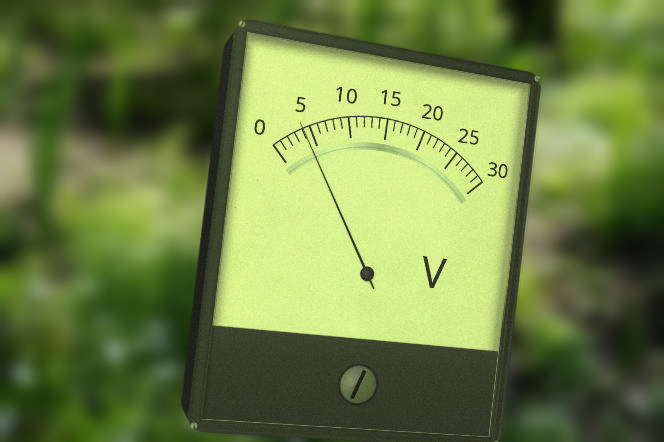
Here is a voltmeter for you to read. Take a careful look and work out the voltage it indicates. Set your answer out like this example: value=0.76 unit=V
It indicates value=4 unit=V
